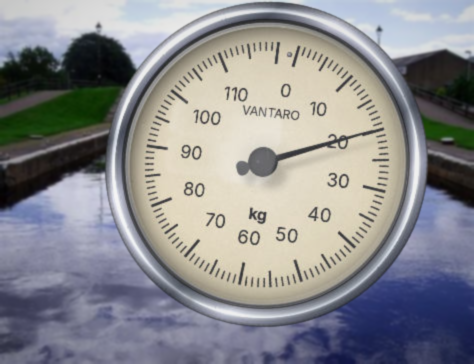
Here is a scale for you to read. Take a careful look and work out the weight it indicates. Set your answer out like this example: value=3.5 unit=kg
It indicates value=20 unit=kg
